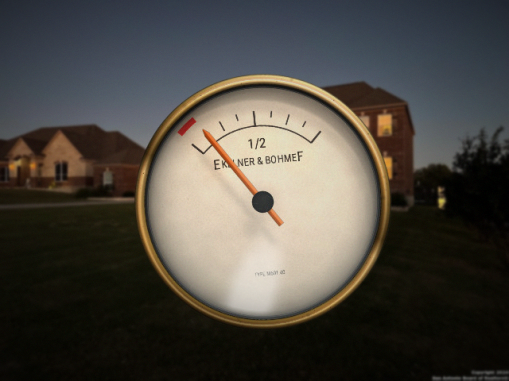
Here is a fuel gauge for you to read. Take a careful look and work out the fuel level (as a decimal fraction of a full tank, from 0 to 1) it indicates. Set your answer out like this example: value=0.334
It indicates value=0.125
